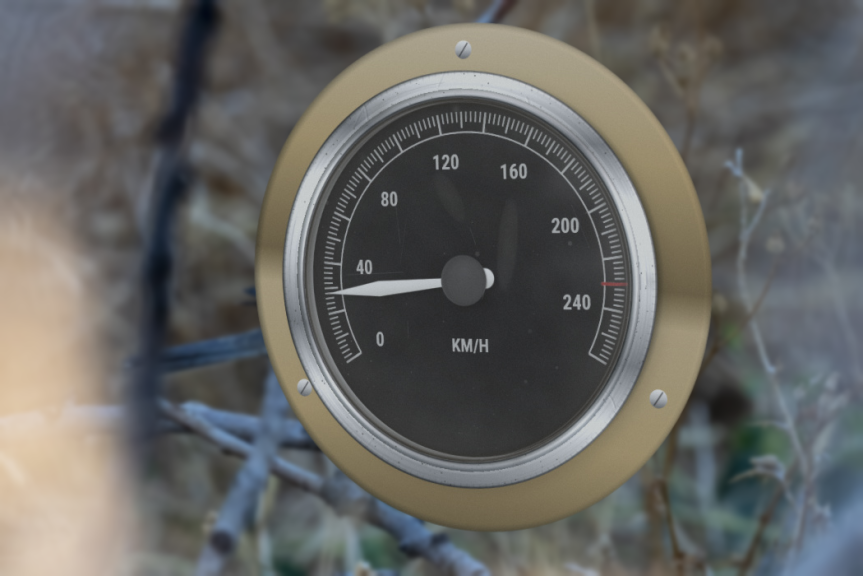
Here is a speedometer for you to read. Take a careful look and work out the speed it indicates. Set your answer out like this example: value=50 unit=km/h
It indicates value=28 unit=km/h
